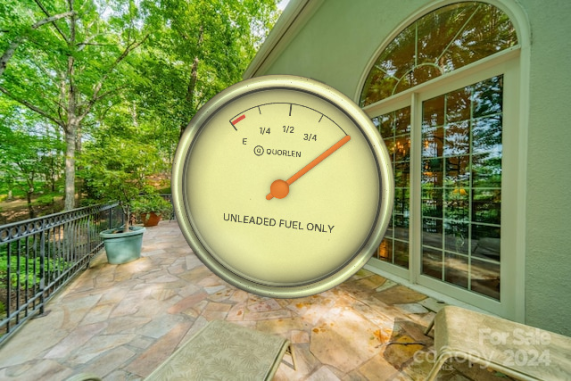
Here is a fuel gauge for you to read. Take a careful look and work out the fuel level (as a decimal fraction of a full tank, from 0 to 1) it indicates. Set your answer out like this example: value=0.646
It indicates value=1
